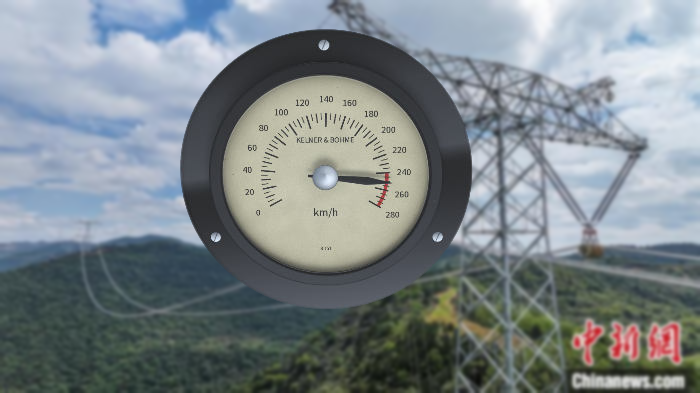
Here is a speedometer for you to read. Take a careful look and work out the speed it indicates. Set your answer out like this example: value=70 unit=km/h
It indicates value=250 unit=km/h
